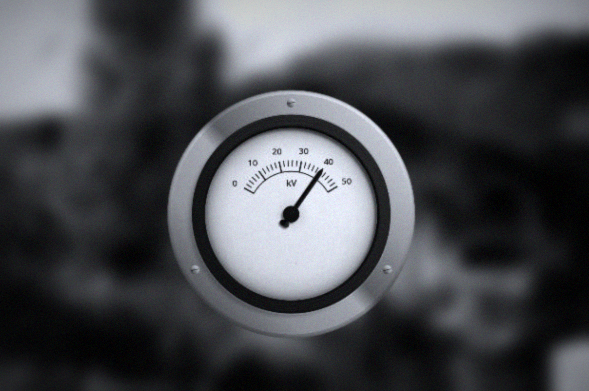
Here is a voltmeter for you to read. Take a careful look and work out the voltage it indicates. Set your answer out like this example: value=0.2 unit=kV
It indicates value=40 unit=kV
